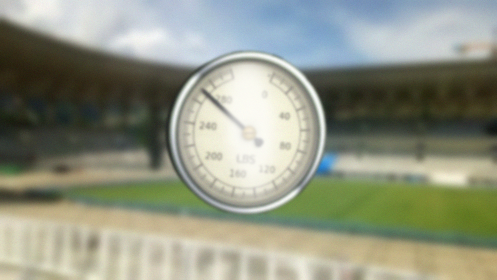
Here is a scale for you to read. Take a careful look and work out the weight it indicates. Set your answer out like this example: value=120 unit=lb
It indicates value=270 unit=lb
